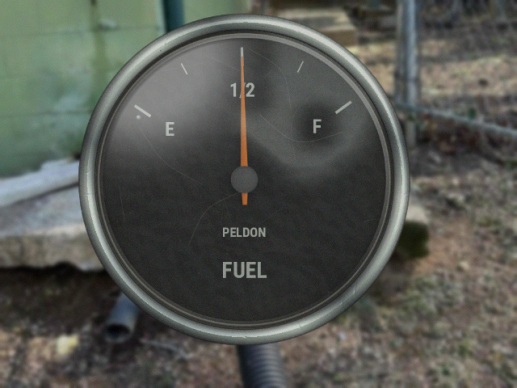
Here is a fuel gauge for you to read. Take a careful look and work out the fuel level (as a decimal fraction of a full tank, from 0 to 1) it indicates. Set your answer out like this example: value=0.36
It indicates value=0.5
